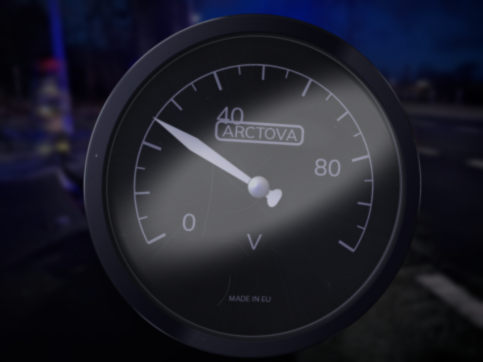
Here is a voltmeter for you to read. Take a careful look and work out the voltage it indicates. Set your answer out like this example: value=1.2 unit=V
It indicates value=25 unit=V
